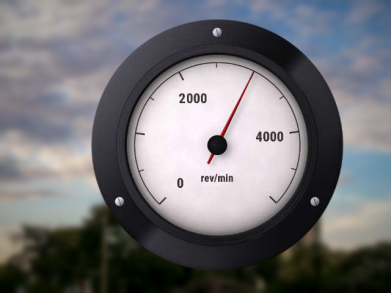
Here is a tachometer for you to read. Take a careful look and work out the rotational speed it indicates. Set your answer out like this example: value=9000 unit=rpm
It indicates value=3000 unit=rpm
